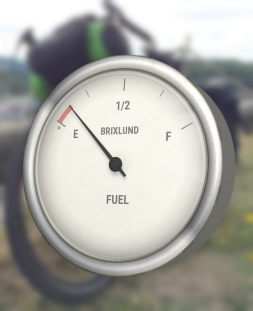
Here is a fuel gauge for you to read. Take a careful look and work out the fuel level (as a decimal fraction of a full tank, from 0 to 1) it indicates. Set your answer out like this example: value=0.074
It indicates value=0.125
